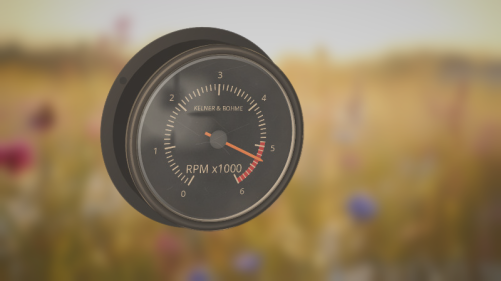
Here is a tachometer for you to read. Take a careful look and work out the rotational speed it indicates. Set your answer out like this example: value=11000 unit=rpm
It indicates value=5300 unit=rpm
